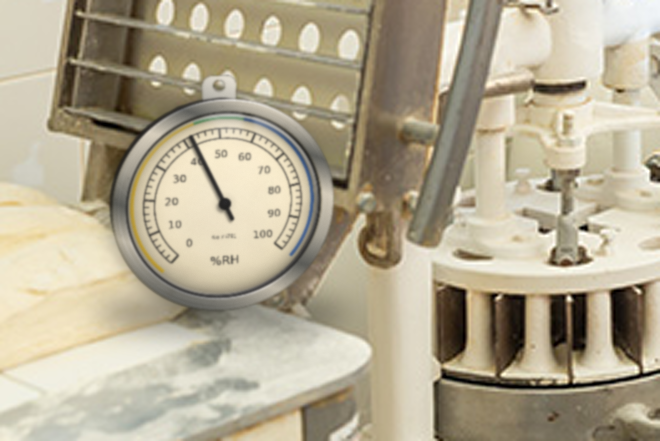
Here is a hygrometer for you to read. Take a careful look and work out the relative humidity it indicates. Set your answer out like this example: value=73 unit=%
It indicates value=42 unit=%
